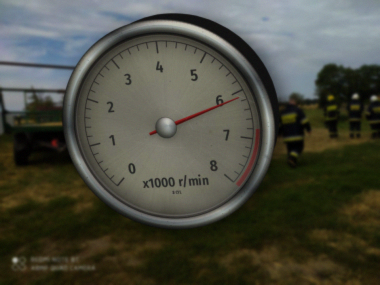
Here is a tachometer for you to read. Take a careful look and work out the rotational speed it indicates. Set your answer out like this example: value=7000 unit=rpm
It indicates value=6100 unit=rpm
